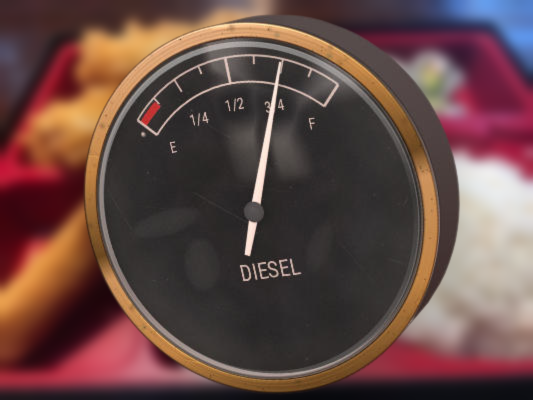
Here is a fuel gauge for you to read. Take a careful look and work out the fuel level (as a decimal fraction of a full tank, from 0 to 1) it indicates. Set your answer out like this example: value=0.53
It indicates value=0.75
